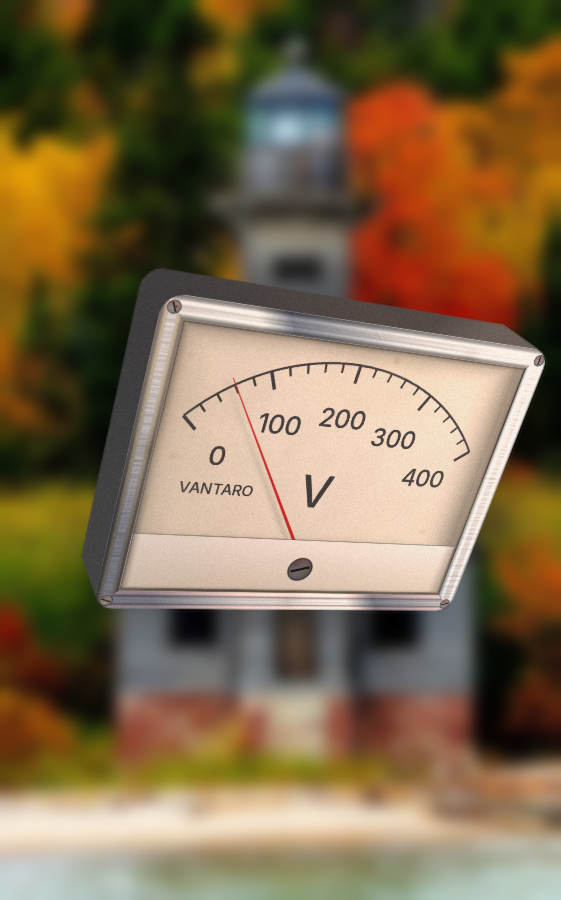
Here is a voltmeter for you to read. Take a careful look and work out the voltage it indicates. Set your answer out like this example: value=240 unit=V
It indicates value=60 unit=V
